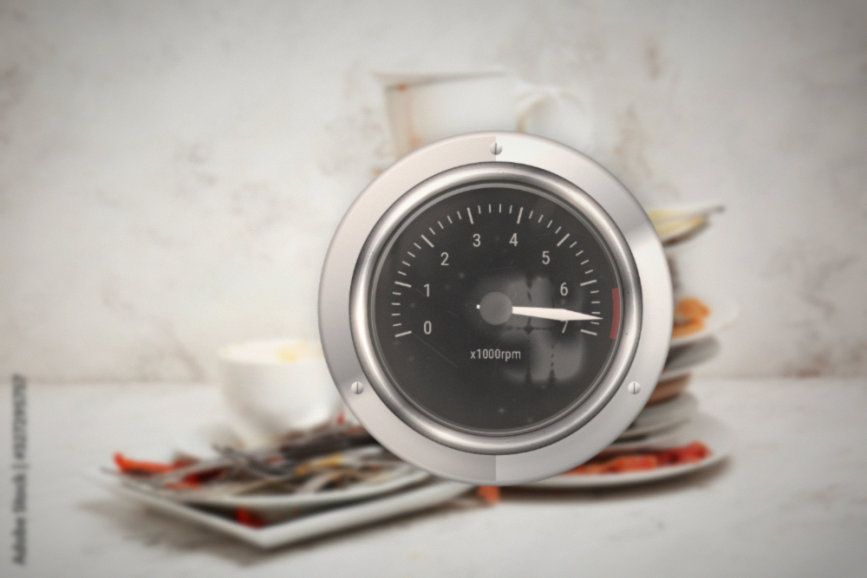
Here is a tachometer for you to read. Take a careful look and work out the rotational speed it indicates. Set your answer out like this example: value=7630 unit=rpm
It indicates value=6700 unit=rpm
